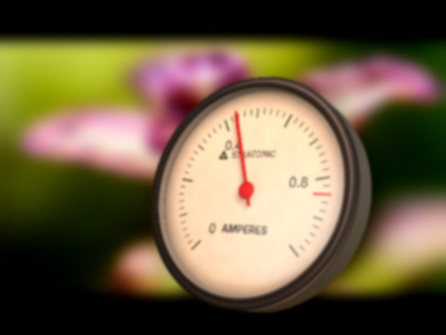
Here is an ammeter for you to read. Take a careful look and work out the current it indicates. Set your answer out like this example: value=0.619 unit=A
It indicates value=0.44 unit=A
